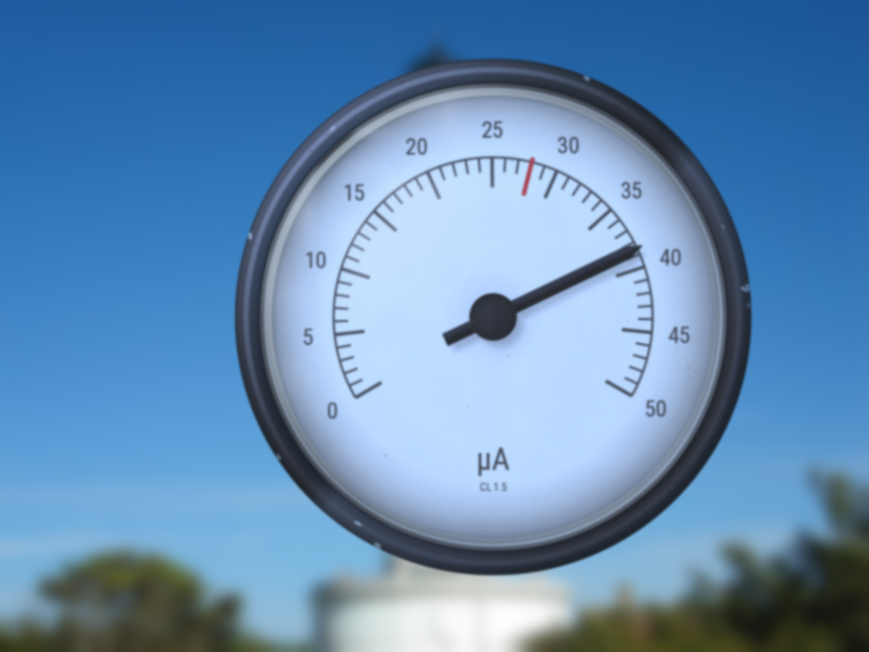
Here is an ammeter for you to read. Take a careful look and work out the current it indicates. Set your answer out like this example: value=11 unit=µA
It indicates value=38.5 unit=µA
